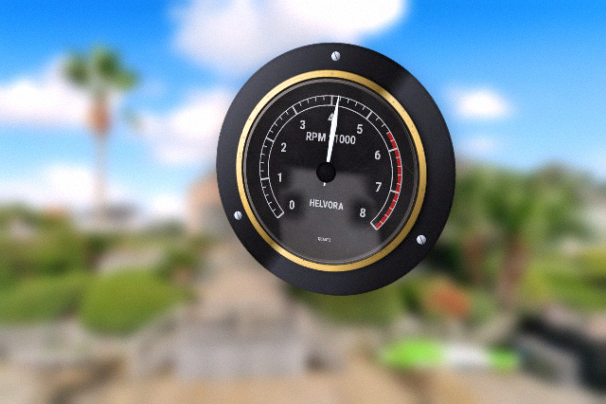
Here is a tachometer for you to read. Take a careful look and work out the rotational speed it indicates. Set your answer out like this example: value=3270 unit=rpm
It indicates value=4200 unit=rpm
